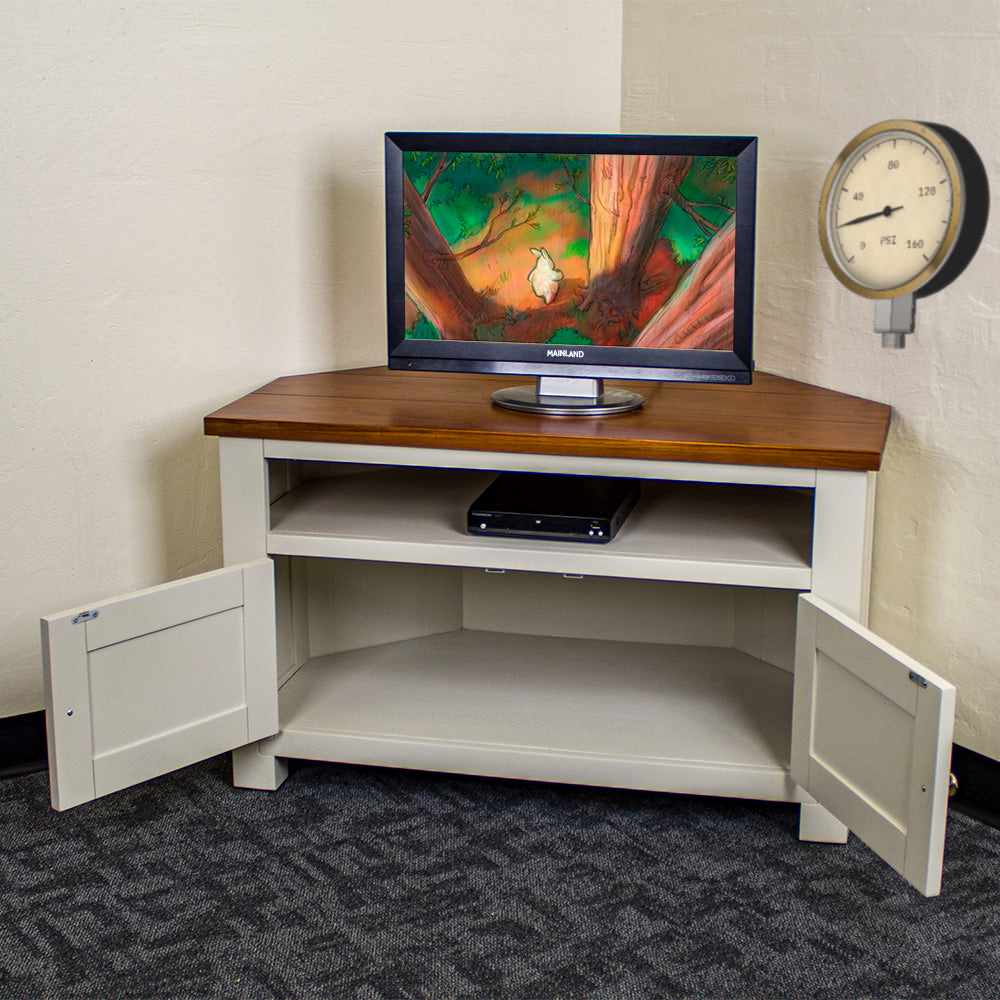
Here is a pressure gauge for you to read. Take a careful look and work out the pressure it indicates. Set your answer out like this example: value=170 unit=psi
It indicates value=20 unit=psi
